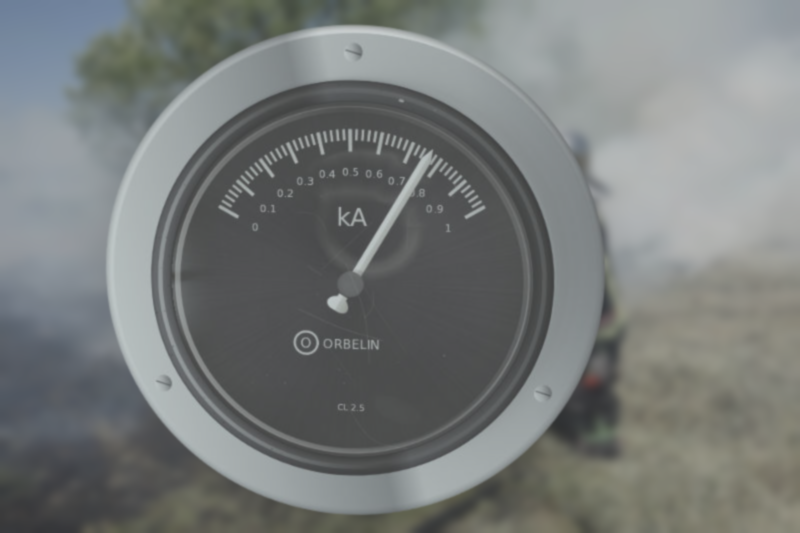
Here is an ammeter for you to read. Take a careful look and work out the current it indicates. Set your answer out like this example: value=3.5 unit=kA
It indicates value=0.76 unit=kA
